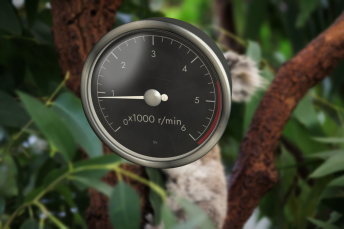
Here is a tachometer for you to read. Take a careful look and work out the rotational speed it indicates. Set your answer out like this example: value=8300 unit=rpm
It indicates value=900 unit=rpm
